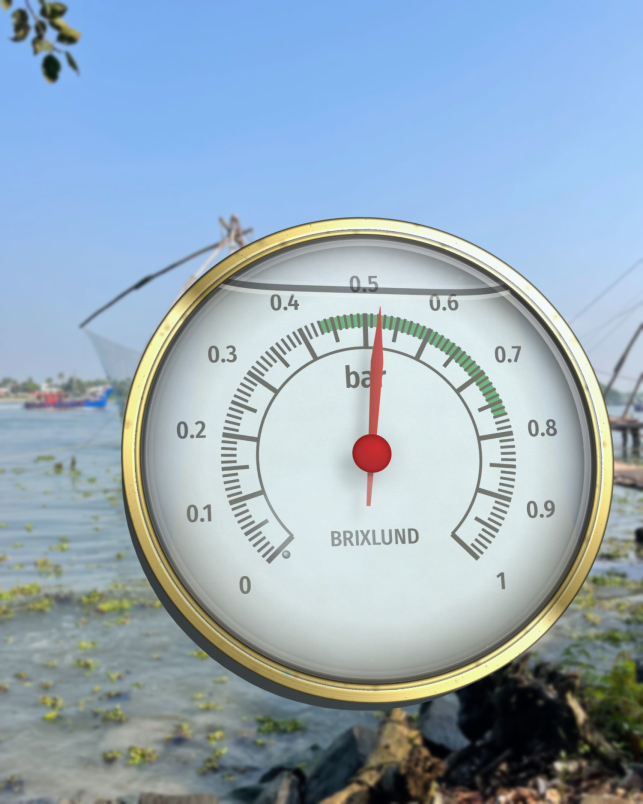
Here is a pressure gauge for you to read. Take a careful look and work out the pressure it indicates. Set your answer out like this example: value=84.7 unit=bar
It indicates value=0.52 unit=bar
